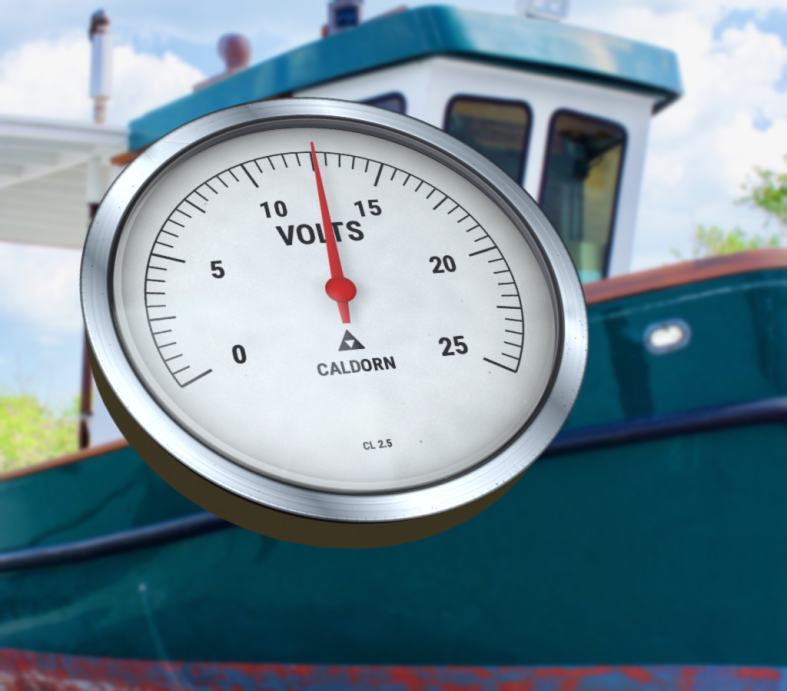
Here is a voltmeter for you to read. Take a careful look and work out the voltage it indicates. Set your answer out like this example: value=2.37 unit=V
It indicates value=12.5 unit=V
